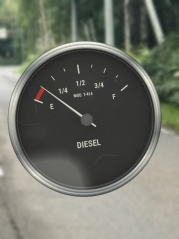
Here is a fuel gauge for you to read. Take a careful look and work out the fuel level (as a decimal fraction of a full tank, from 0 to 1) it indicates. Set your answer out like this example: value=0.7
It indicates value=0.125
